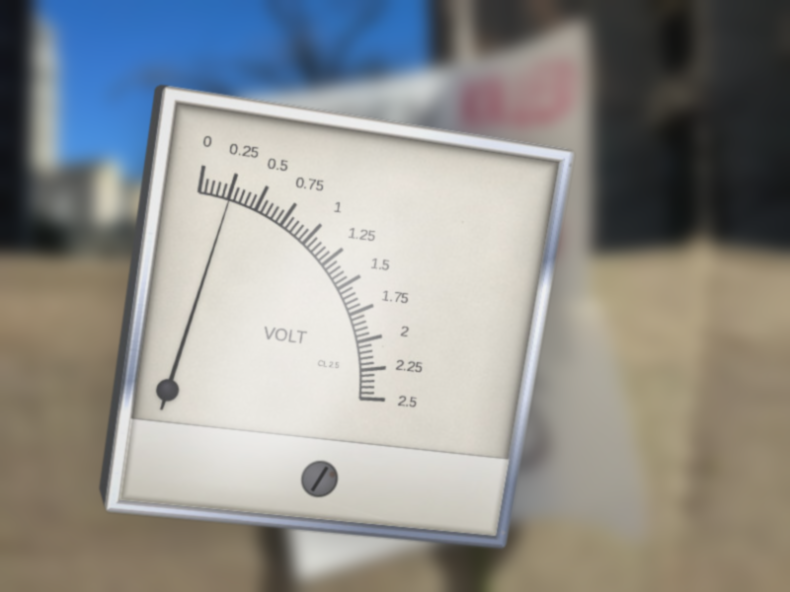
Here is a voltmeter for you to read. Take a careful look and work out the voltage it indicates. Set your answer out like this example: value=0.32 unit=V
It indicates value=0.25 unit=V
